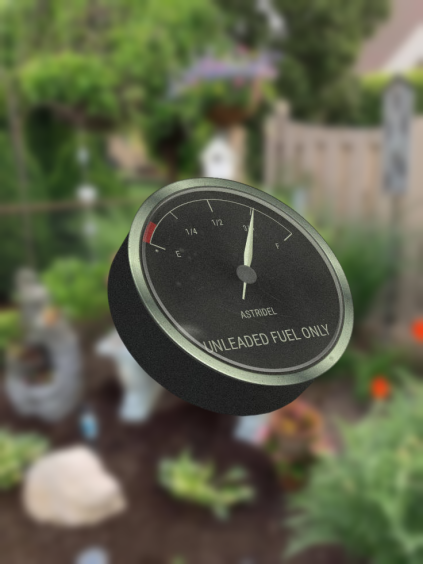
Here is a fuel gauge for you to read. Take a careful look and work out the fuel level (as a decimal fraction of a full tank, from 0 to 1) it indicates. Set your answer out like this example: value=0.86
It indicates value=0.75
